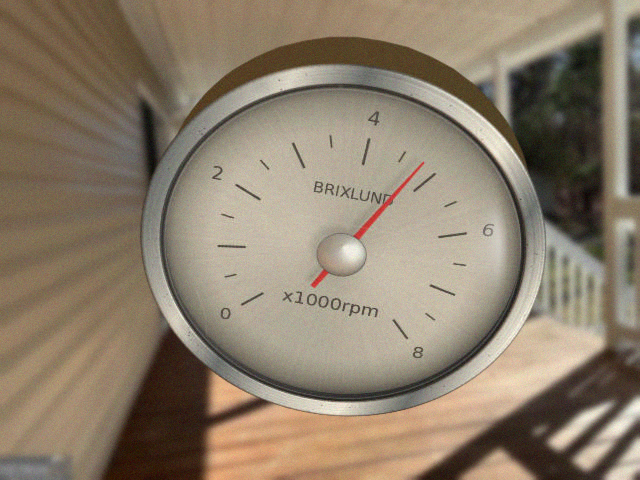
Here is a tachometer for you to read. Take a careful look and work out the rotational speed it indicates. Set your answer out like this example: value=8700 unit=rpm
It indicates value=4750 unit=rpm
